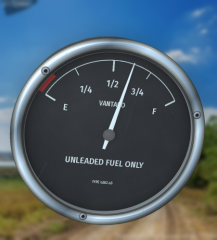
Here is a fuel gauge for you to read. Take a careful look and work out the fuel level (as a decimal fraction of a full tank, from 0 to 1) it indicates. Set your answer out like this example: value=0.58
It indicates value=0.625
